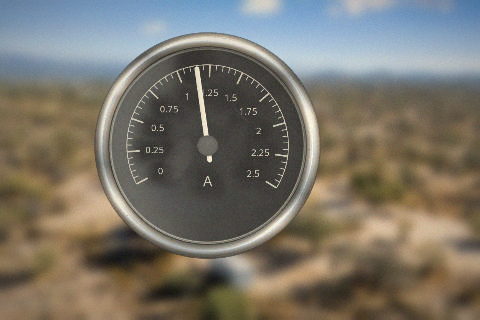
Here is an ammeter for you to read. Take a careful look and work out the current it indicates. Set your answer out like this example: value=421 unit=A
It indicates value=1.15 unit=A
